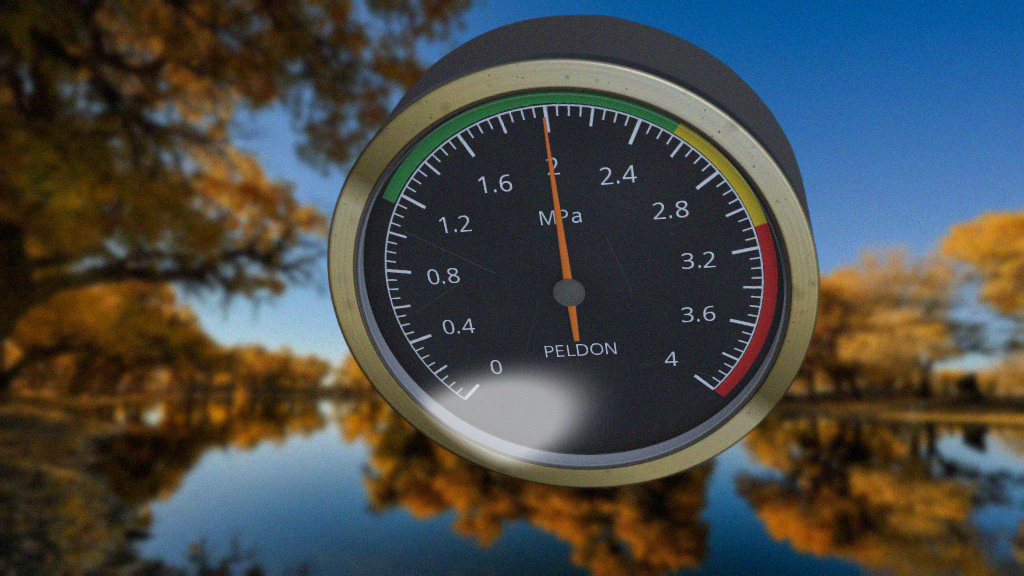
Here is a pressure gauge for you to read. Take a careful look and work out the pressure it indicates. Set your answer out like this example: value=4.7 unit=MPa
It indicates value=2 unit=MPa
